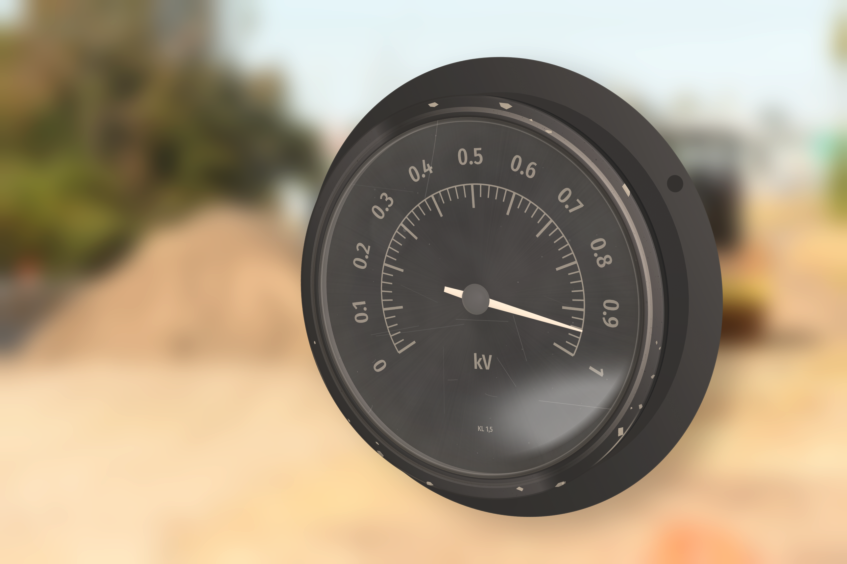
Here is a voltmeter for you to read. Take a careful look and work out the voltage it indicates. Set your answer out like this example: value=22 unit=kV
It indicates value=0.94 unit=kV
